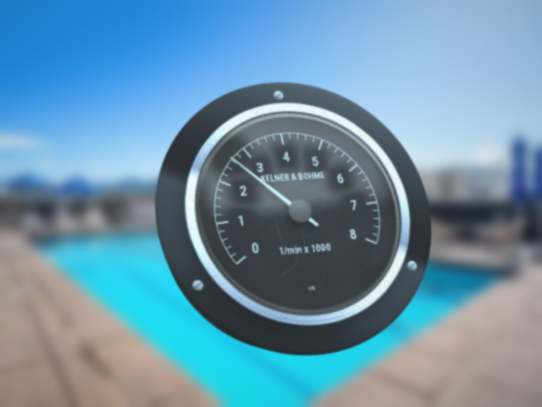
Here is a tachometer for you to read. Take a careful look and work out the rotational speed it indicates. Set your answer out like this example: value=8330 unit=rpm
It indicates value=2600 unit=rpm
